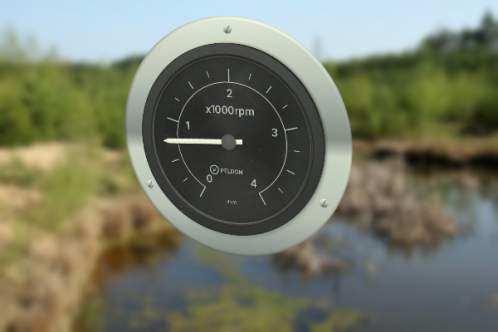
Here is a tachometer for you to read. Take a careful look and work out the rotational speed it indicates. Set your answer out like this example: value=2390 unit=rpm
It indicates value=750 unit=rpm
